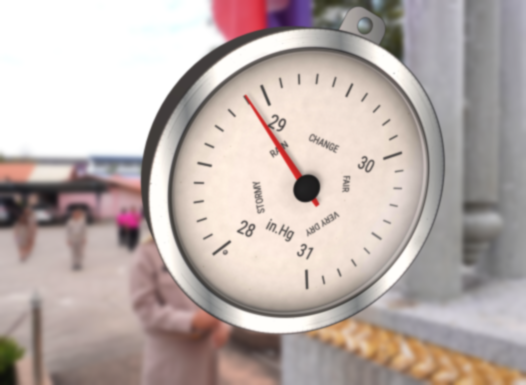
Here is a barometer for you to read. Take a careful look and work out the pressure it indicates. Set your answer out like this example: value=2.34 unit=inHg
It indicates value=28.9 unit=inHg
